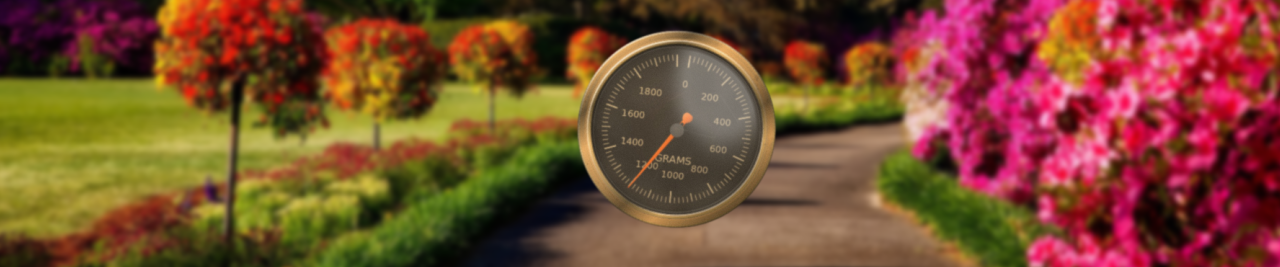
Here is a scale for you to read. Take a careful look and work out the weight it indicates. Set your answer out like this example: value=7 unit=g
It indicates value=1200 unit=g
